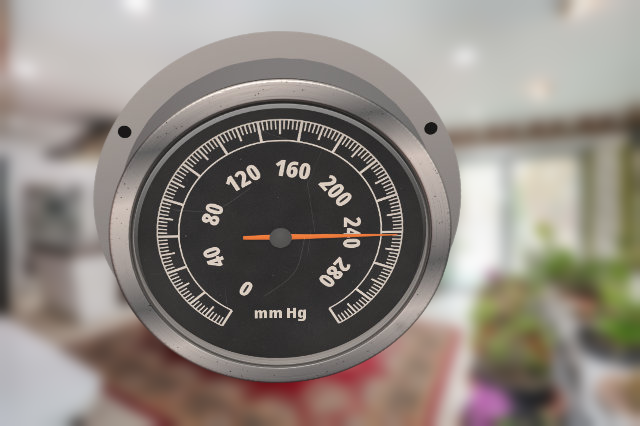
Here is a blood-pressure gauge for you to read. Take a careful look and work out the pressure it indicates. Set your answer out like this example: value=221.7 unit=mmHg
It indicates value=240 unit=mmHg
